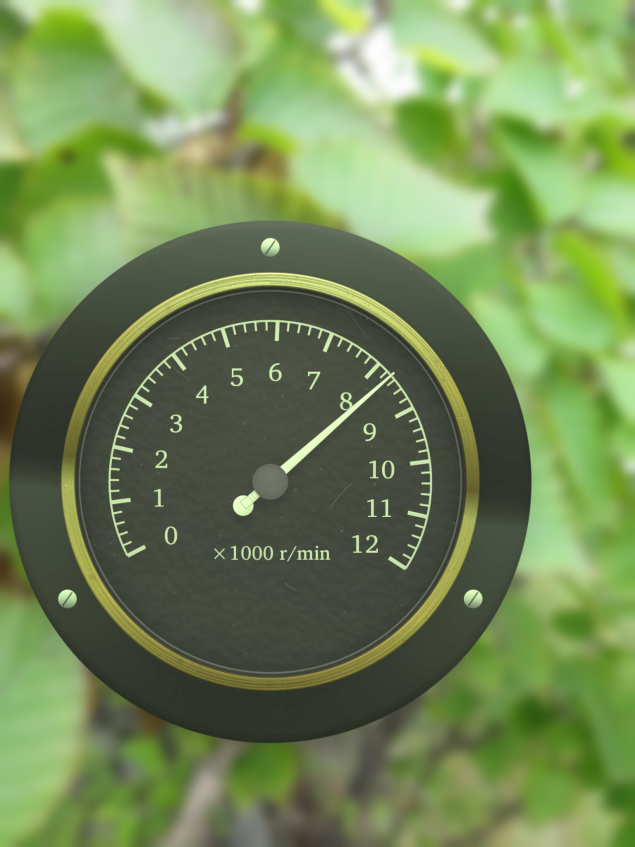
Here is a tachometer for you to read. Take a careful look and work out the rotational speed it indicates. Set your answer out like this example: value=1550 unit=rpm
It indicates value=8300 unit=rpm
